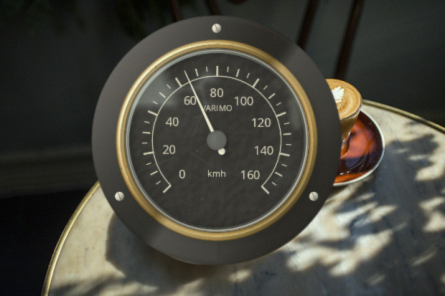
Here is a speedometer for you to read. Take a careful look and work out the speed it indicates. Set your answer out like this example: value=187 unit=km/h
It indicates value=65 unit=km/h
